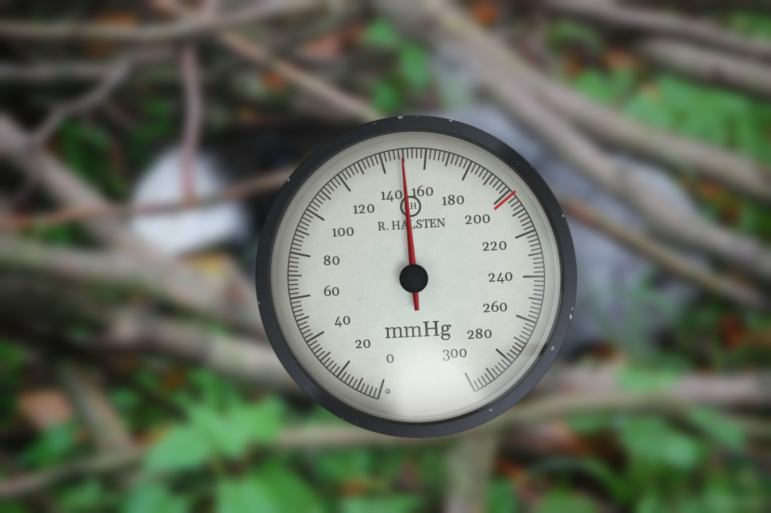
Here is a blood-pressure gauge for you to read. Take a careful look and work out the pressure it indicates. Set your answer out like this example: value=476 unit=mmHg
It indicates value=150 unit=mmHg
